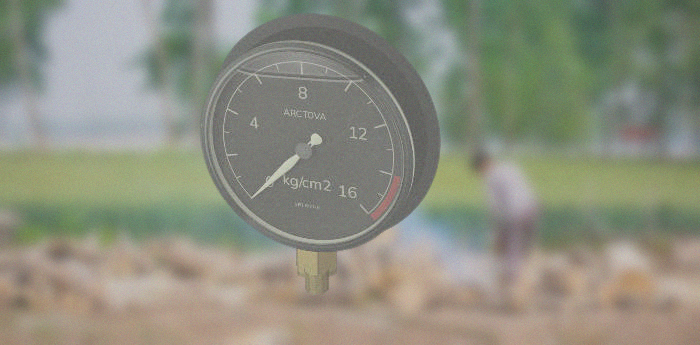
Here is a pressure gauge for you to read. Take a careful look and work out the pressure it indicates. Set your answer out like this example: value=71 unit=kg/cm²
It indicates value=0 unit=kg/cm²
